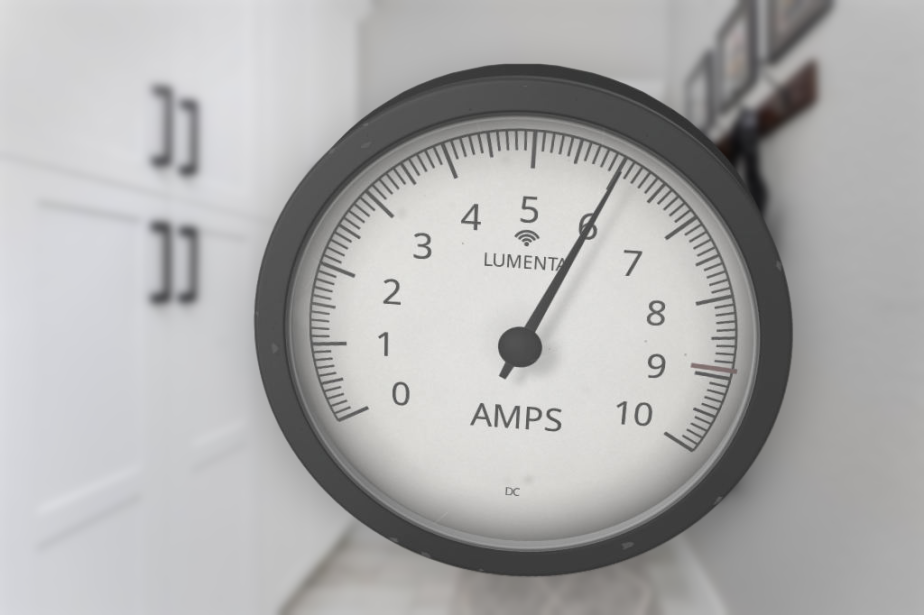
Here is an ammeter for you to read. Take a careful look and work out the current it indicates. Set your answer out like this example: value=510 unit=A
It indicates value=6 unit=A
